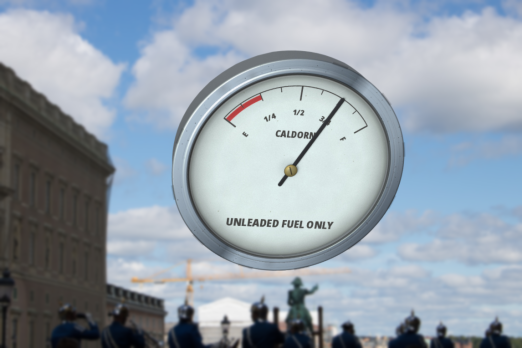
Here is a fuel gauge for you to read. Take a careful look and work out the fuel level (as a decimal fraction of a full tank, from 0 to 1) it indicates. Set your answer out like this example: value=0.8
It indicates value=0.75
